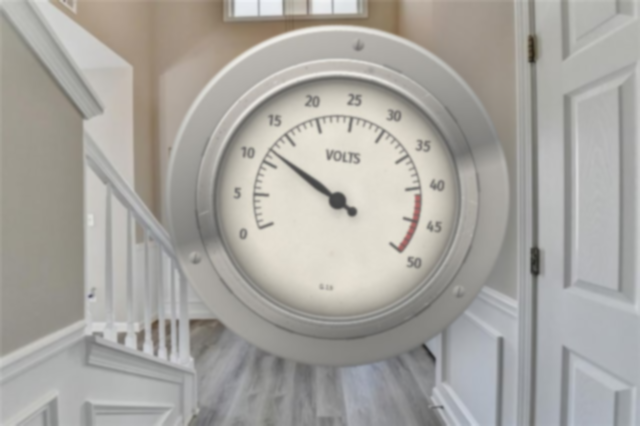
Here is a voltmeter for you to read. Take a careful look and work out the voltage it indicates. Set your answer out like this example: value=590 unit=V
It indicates value=12 unit=V
